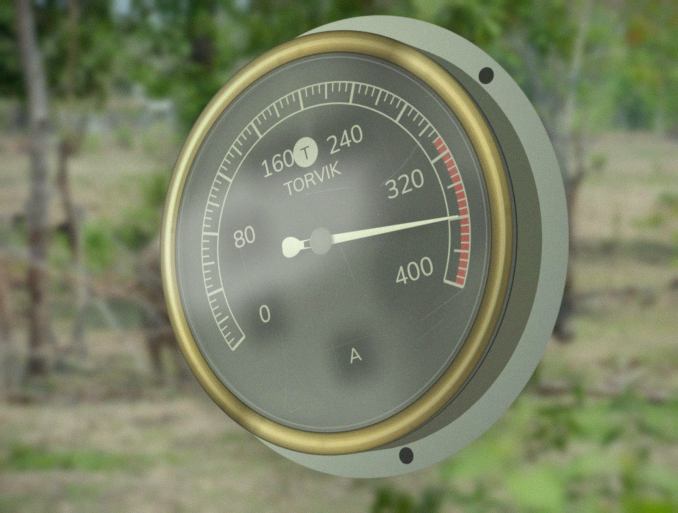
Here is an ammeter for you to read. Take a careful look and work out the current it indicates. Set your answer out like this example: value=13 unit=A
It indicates value=360 unit=A
